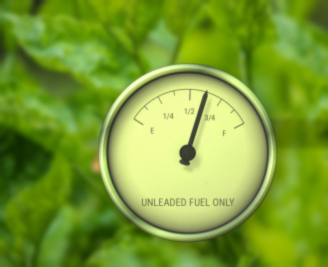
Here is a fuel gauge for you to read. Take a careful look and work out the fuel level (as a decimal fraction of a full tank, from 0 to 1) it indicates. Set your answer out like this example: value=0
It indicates value=0.625
